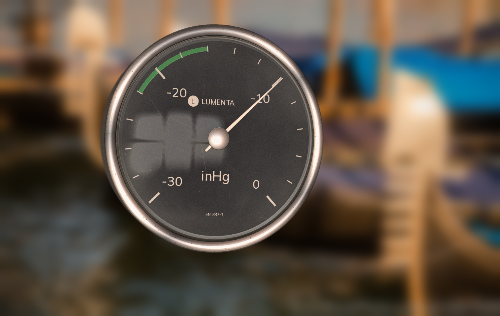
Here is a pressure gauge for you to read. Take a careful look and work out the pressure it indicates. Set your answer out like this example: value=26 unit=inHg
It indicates value=-10 unit=inHg
